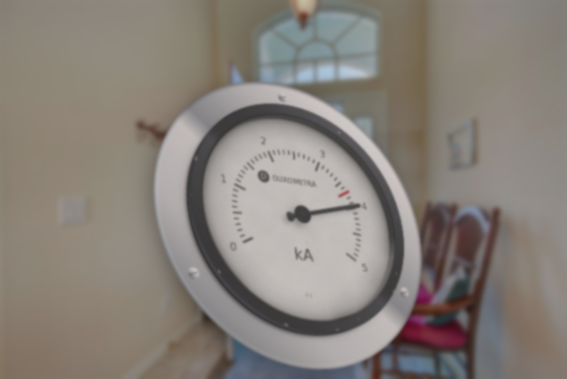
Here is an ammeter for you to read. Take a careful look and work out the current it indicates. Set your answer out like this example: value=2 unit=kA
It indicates value=4 unit=kA
